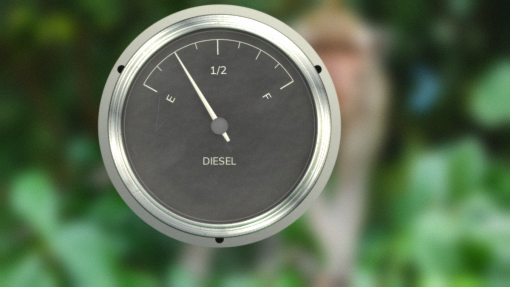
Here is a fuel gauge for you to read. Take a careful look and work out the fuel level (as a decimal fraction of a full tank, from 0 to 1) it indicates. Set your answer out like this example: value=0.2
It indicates value=0.25
